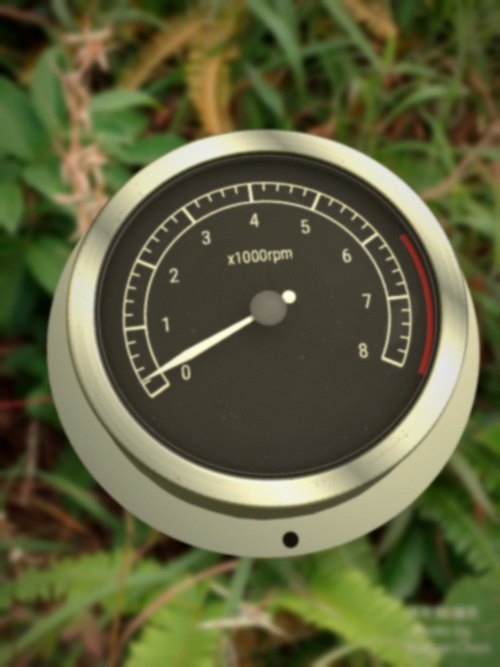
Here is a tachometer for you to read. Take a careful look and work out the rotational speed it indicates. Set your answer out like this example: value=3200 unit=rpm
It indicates value=200 unit=rpm
